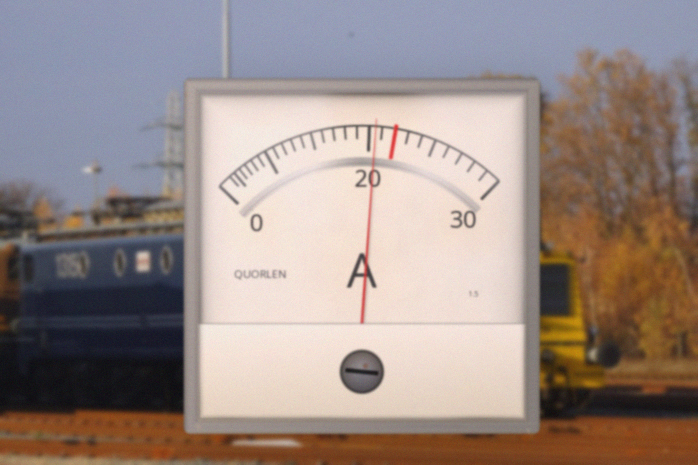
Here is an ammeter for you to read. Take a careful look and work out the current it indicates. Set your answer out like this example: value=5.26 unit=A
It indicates value=20.5 unit=A
